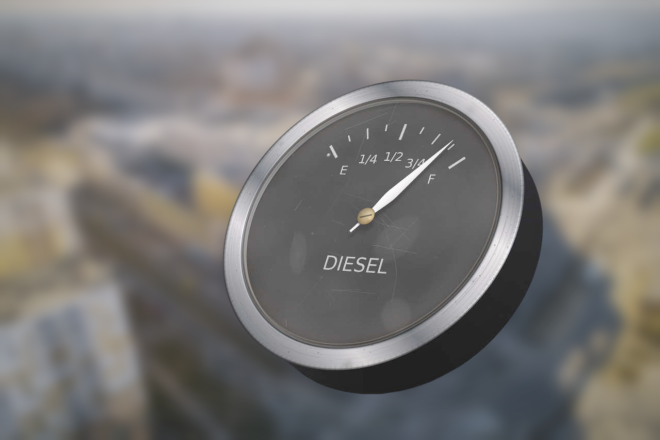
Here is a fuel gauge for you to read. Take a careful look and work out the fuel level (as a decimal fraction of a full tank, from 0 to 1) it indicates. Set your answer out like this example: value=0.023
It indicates value=0.875
